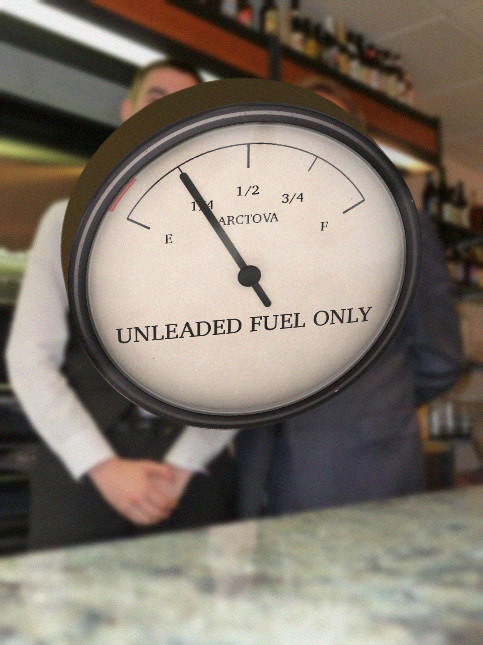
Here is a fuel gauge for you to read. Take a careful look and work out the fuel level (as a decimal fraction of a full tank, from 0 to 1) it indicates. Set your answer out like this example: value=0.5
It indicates value=0.25
